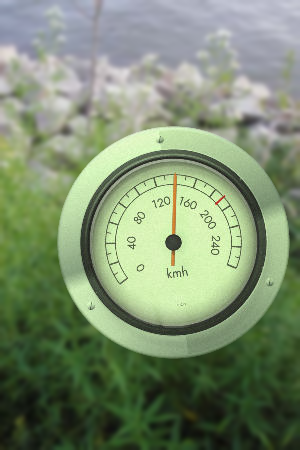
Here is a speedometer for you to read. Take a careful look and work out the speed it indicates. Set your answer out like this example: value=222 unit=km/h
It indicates value=140 unit=km/h
